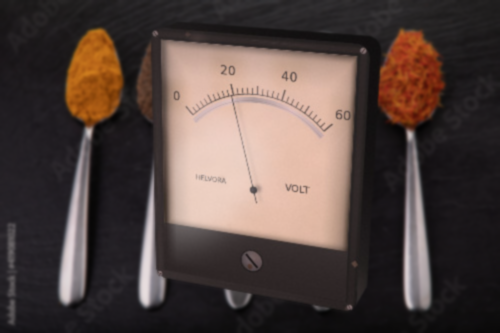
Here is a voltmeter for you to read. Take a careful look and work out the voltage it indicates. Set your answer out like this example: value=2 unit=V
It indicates value=20 unit=V
